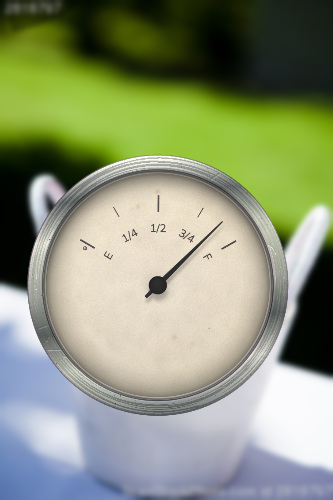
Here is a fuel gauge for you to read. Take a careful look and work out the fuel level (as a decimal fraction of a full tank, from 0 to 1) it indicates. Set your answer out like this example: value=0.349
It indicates value=0.875
